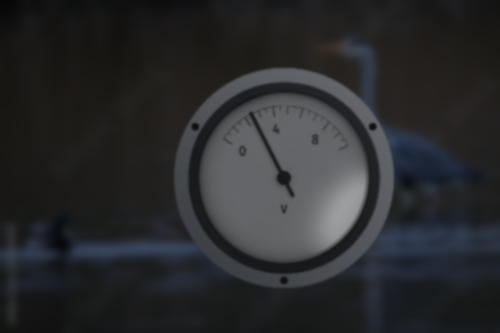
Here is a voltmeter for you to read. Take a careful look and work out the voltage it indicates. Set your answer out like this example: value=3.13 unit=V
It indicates value=2.5 unit=V
